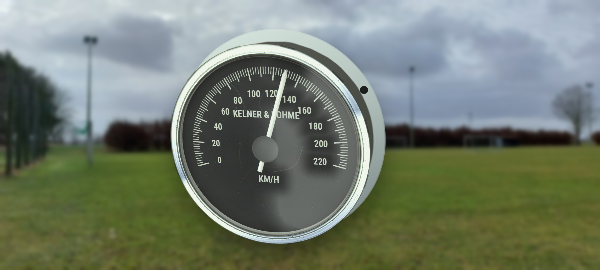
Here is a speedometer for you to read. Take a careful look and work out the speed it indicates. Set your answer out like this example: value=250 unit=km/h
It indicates value=130 unit=km/h
